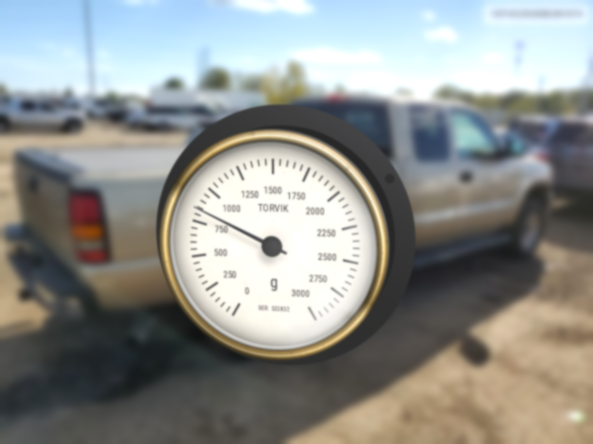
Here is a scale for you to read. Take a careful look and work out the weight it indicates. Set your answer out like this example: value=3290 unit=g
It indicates value=850 unit=g
